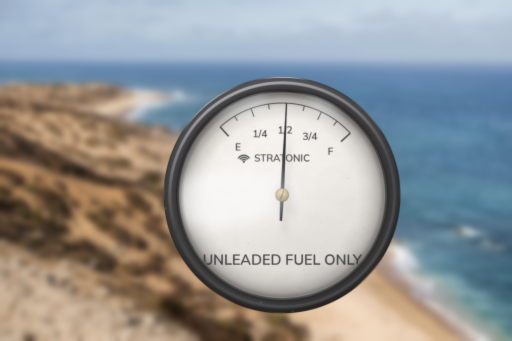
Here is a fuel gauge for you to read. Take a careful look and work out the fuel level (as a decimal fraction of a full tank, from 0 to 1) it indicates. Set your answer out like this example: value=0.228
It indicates value=0.5
